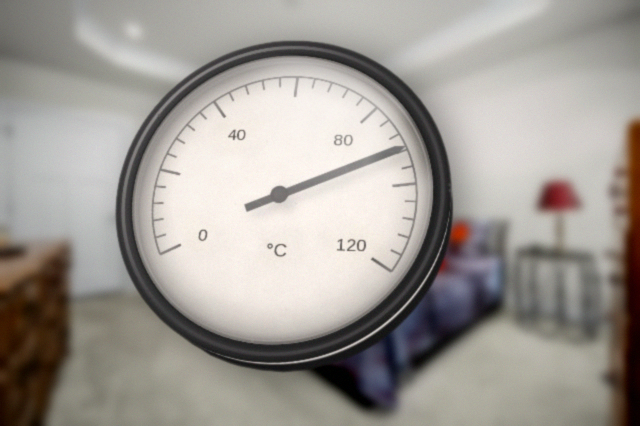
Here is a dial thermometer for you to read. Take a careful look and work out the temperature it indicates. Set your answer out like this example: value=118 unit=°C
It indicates value=92 unit=°C
